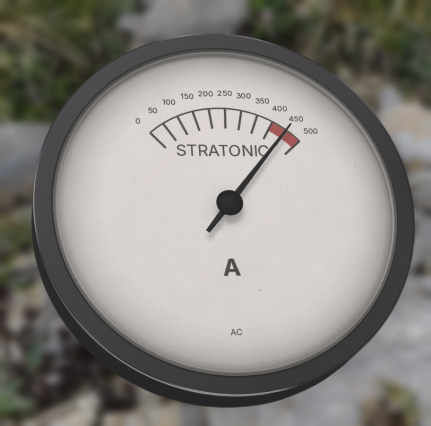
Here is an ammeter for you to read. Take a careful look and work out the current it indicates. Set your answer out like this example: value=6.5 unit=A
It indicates value=450 unit=A
